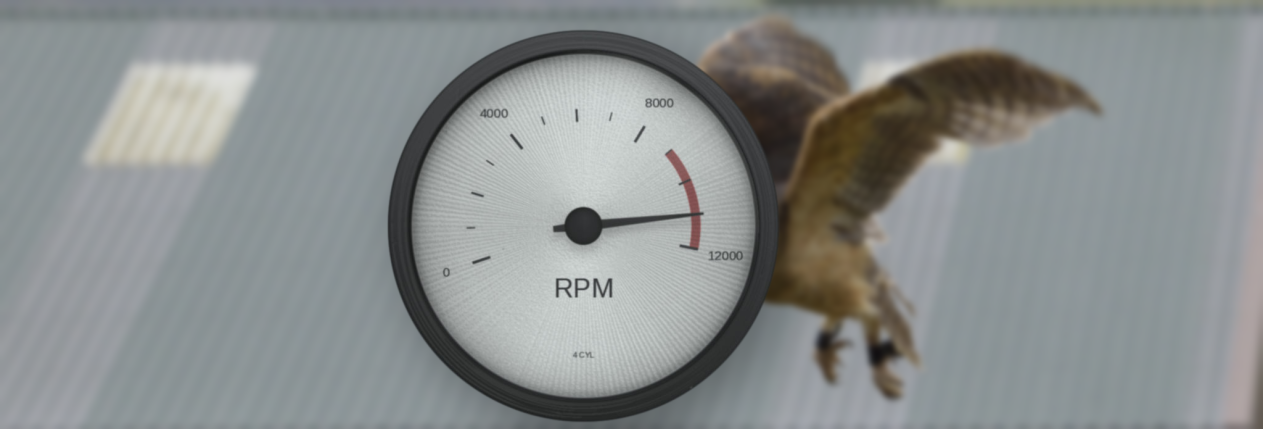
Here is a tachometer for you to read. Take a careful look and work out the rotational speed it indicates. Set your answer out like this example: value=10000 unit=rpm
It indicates value=11000 unit=rpm
